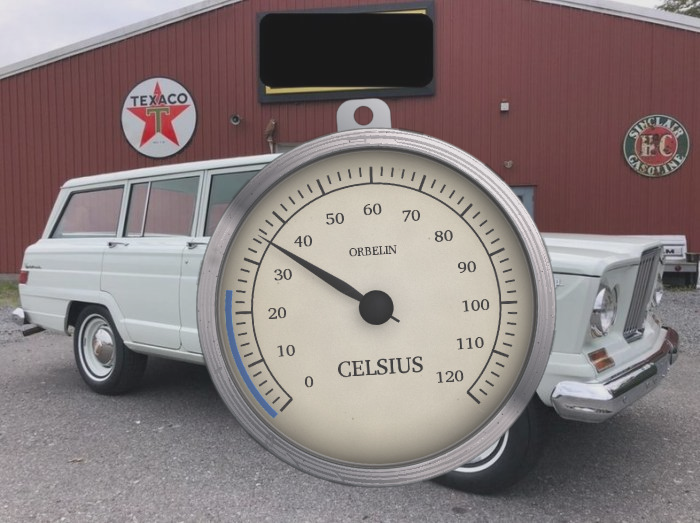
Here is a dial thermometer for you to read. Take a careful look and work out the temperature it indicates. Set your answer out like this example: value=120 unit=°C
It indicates value=35 unit=°C
